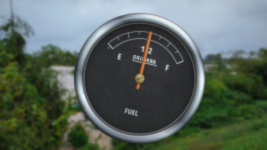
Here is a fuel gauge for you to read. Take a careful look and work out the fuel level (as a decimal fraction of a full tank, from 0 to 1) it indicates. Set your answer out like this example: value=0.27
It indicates value=0.5
